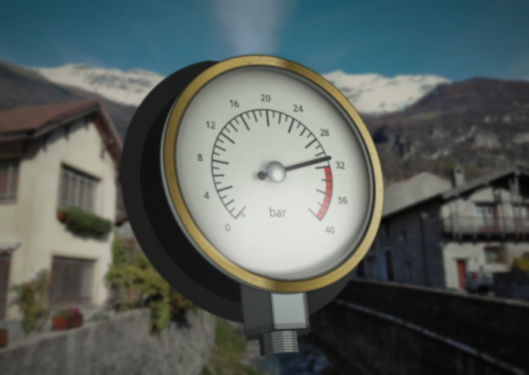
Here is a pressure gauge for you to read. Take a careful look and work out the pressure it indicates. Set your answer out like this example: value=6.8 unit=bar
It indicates value=31 unit=bar
